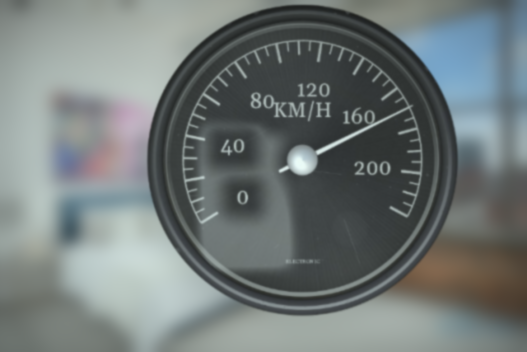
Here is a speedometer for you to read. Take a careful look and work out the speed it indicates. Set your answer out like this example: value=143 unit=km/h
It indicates value=170 unit=km/h
